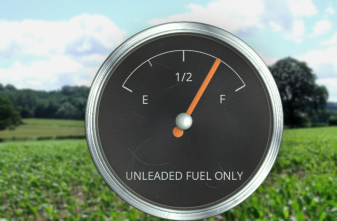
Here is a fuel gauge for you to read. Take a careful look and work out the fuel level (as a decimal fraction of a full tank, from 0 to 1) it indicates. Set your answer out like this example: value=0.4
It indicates value=0.75
